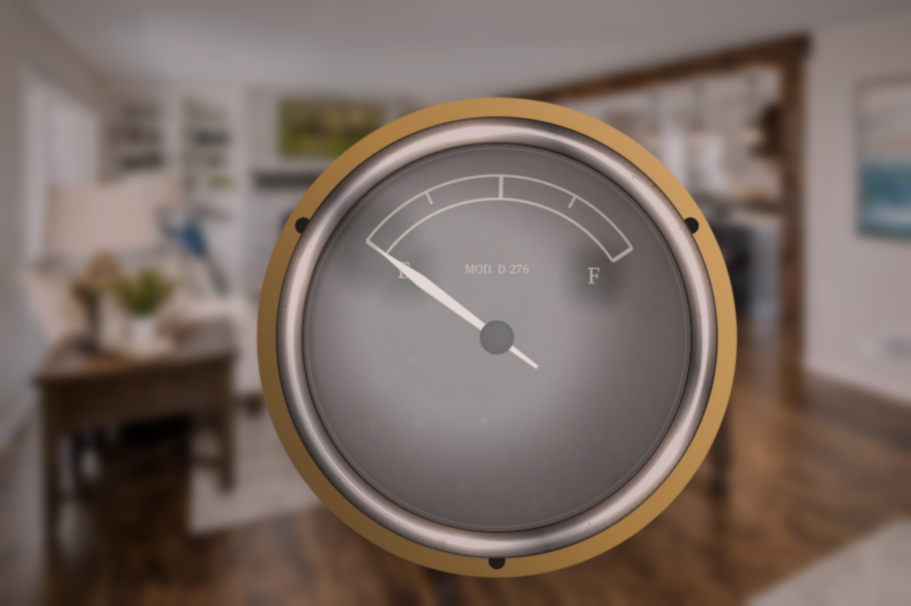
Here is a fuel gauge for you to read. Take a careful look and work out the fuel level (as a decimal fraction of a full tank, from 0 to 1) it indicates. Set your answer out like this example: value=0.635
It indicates value=0
